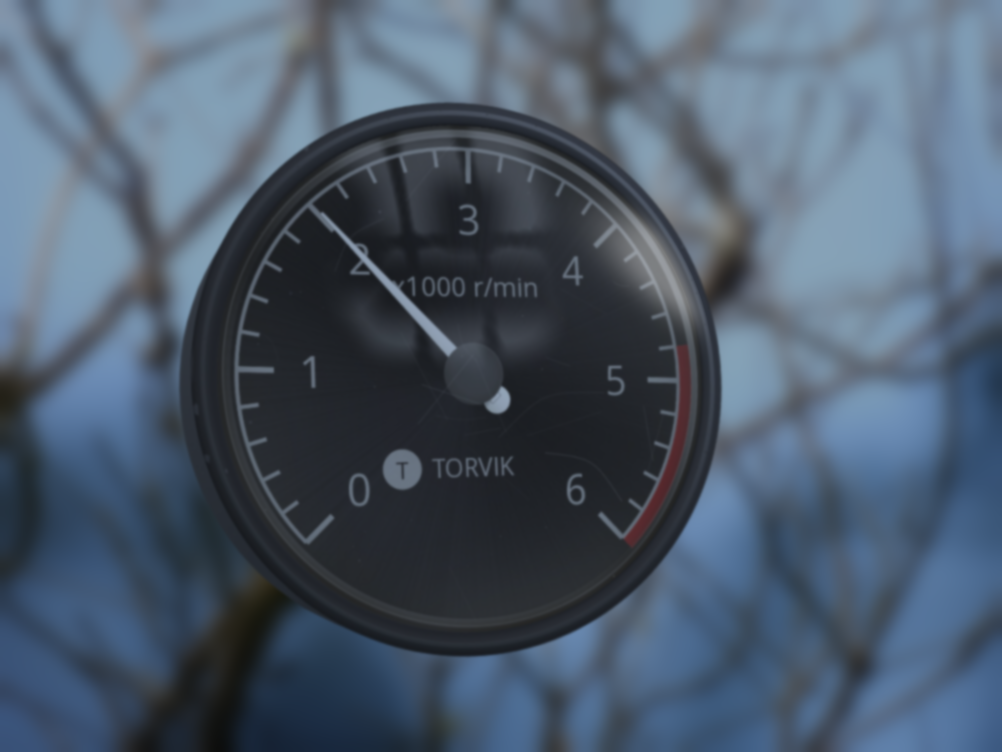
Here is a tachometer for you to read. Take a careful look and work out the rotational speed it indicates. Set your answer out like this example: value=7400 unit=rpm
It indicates value=2000 unit=rpm
